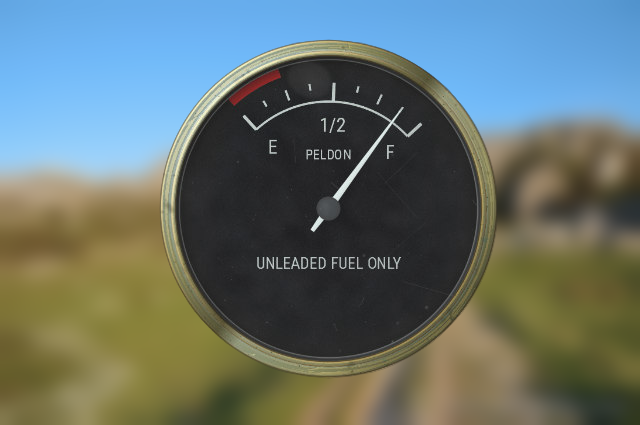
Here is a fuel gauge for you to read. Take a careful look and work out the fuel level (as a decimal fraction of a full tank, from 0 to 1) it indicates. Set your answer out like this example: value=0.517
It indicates value=0.875
